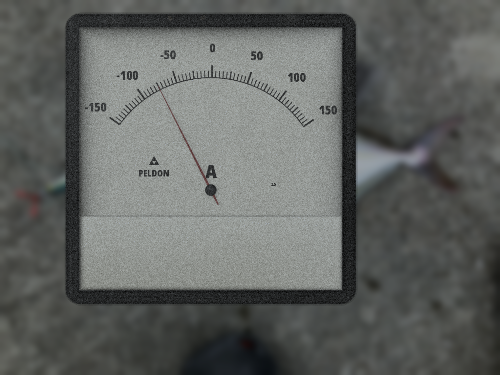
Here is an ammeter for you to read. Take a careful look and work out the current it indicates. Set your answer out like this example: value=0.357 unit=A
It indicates value=-75 unit=A
